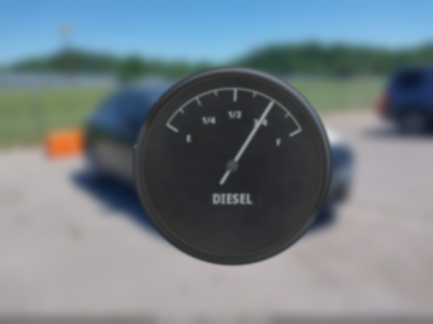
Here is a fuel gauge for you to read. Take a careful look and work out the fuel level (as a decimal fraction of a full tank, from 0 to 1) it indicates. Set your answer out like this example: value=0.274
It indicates value=0.75
